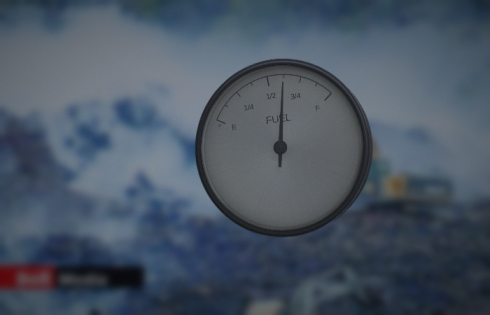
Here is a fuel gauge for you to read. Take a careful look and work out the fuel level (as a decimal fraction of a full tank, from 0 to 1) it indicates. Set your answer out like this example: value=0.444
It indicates value=0.625
